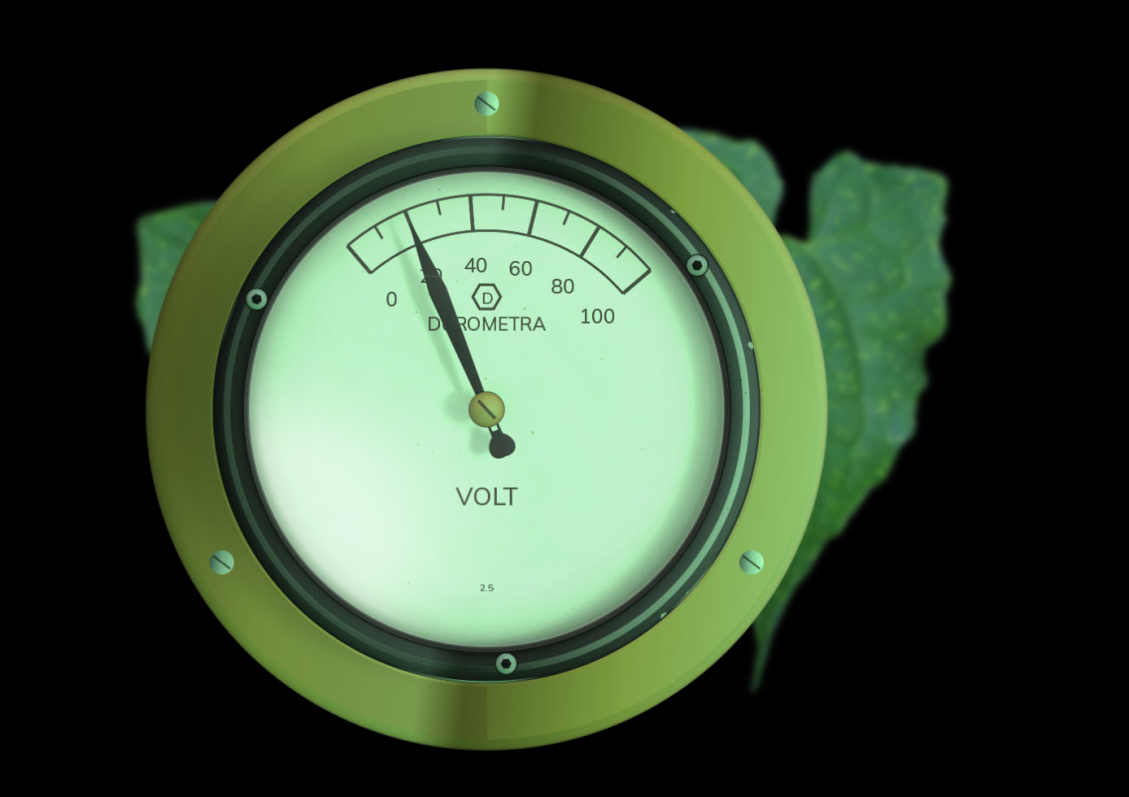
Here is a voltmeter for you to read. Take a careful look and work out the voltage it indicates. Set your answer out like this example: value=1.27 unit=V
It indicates value=20 unit=V
